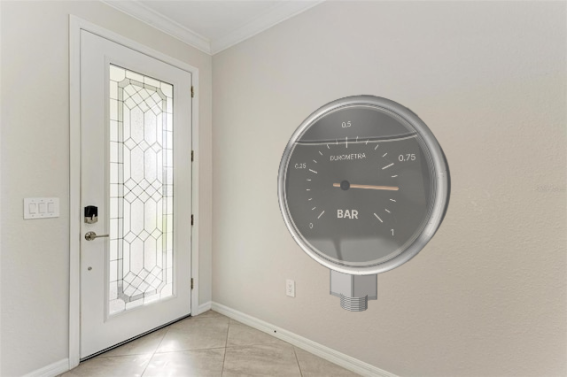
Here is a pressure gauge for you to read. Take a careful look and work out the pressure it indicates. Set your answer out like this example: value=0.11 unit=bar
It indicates value=0.85 unit=bar
